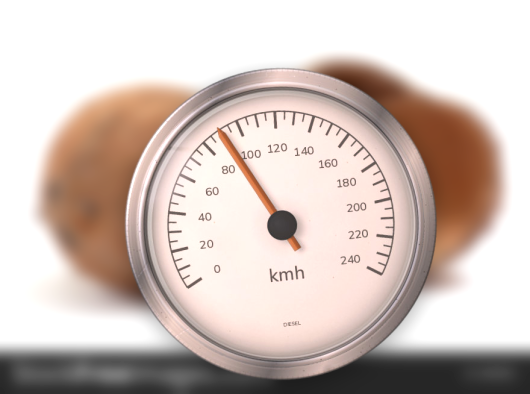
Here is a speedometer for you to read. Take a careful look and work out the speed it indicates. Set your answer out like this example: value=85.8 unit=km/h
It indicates value=90 unit=km/h
